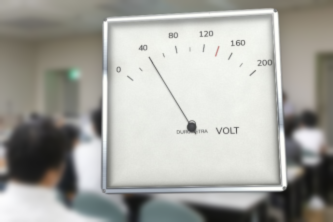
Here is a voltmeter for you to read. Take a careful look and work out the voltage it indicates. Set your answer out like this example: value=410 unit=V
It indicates value=40 unit=V
